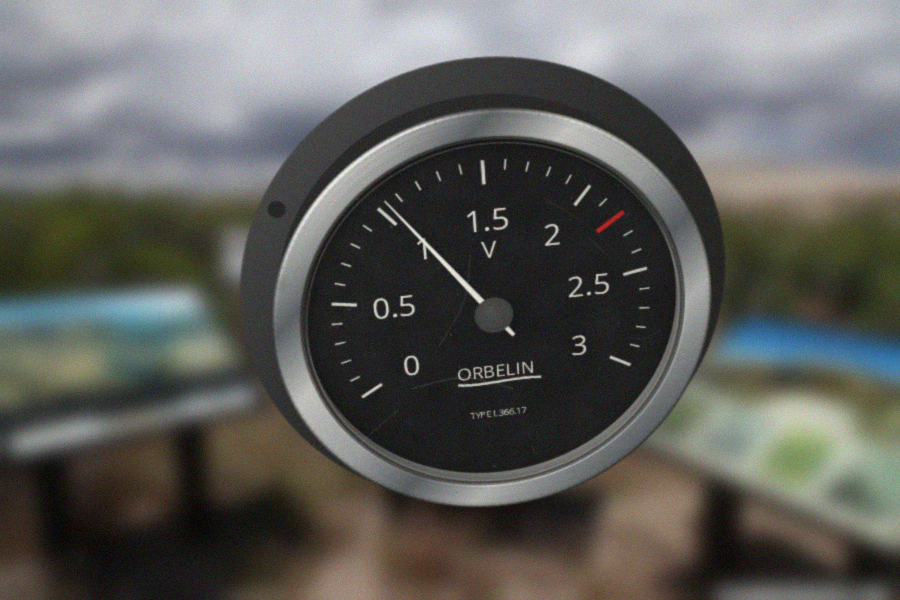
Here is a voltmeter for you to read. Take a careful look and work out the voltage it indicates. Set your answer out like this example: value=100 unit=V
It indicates value=1.05 unit=V
